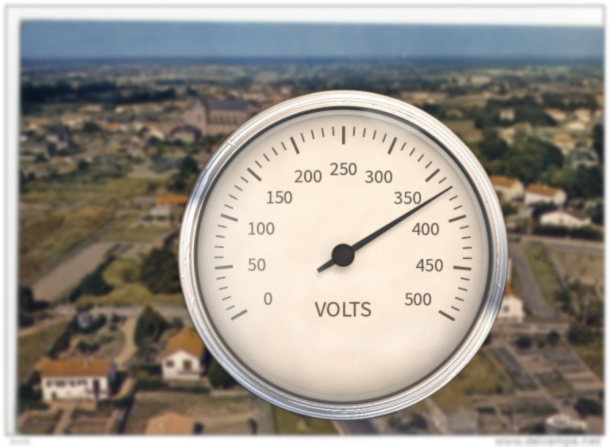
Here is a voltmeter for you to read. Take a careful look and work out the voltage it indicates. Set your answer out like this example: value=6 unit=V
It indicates value=370 unit=V
